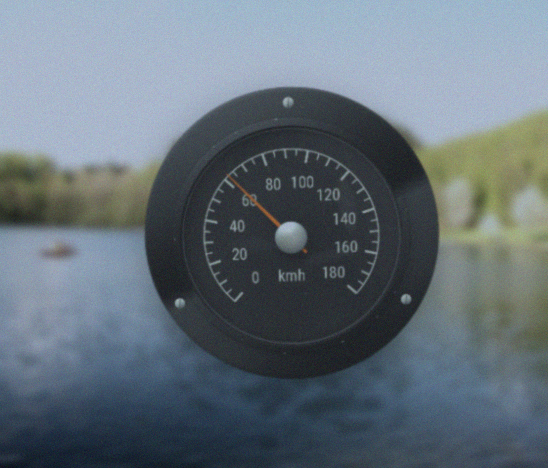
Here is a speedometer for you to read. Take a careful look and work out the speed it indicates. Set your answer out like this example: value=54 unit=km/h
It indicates value=62.5 unit=km/h
